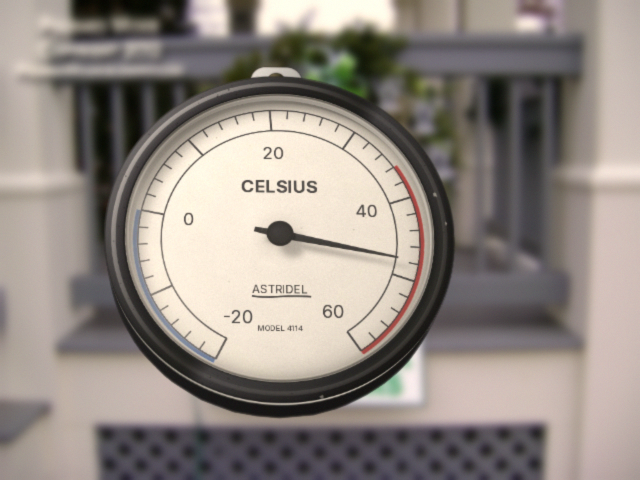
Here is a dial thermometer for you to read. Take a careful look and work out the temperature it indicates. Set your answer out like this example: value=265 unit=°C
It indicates value=48 unit=°C
